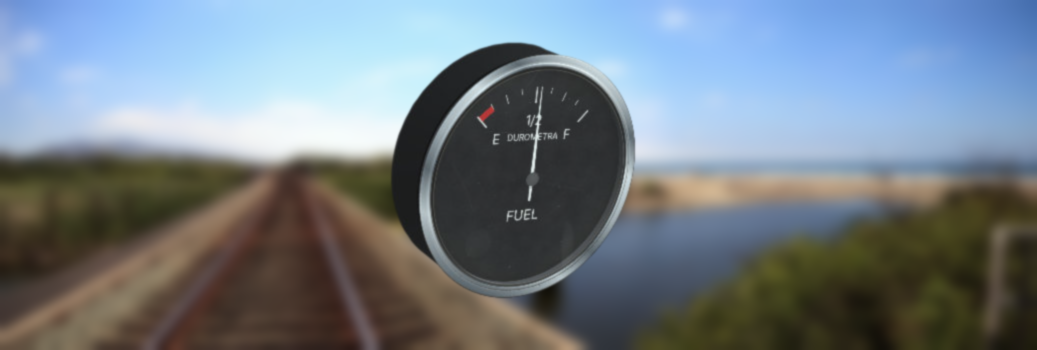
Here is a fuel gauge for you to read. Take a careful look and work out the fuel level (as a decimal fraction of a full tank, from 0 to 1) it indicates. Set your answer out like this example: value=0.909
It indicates value=0.5
